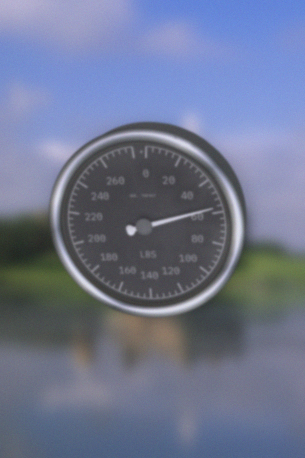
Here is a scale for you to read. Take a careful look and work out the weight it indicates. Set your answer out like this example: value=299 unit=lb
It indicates value=56 unit=lb
